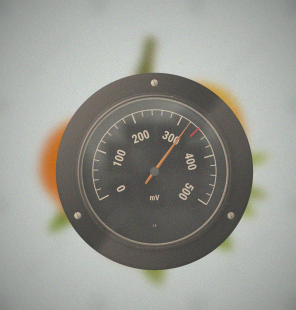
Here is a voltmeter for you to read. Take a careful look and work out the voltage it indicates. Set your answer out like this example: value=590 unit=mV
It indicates value=320 unit=mV
